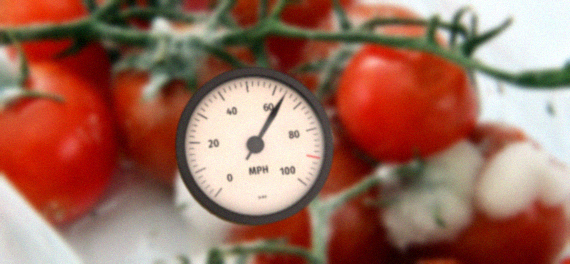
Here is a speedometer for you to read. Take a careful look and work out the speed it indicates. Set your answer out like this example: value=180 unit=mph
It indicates value=64 unit=mph
